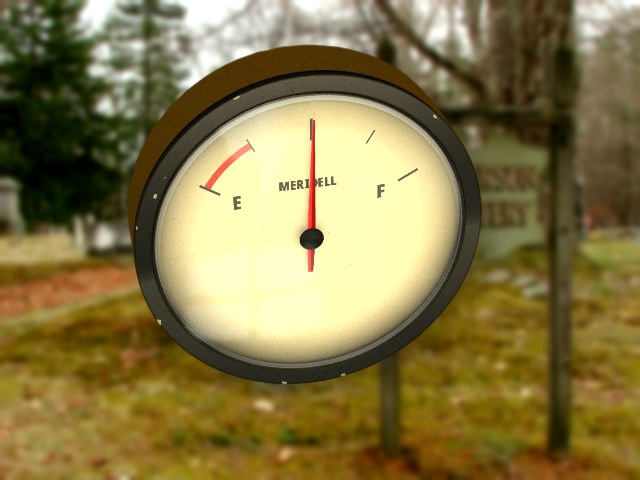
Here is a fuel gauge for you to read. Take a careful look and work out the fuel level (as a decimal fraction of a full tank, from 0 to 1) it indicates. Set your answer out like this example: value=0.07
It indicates value=0.5
